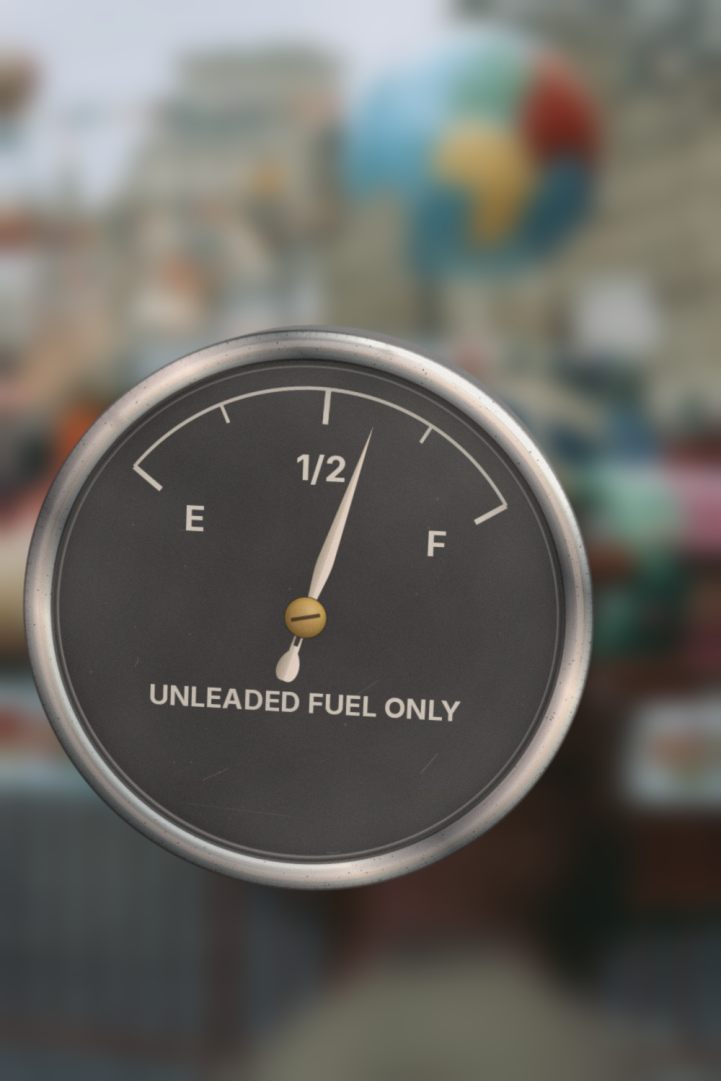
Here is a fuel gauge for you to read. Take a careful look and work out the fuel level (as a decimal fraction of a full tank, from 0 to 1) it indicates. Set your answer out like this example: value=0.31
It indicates value=0.625
